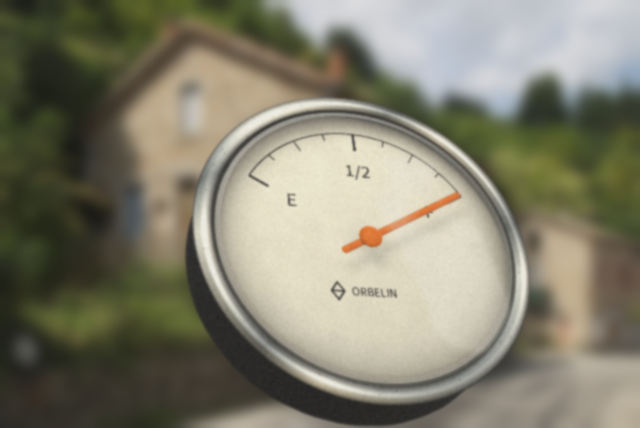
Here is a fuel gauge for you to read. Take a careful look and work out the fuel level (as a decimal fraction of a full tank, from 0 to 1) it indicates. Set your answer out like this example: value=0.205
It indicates value=1
